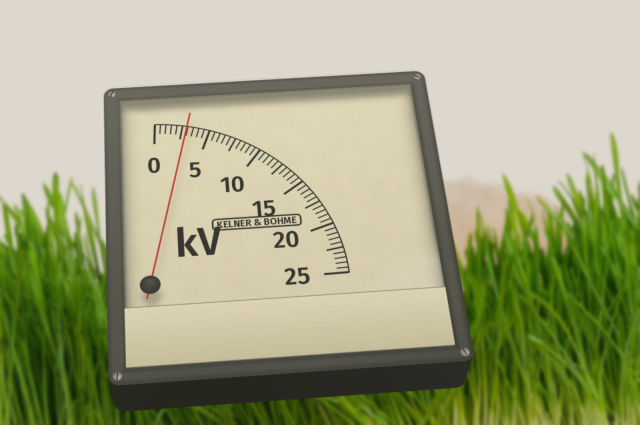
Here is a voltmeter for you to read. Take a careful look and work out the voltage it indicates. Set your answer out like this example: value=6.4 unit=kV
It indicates value=3 unit=kV
